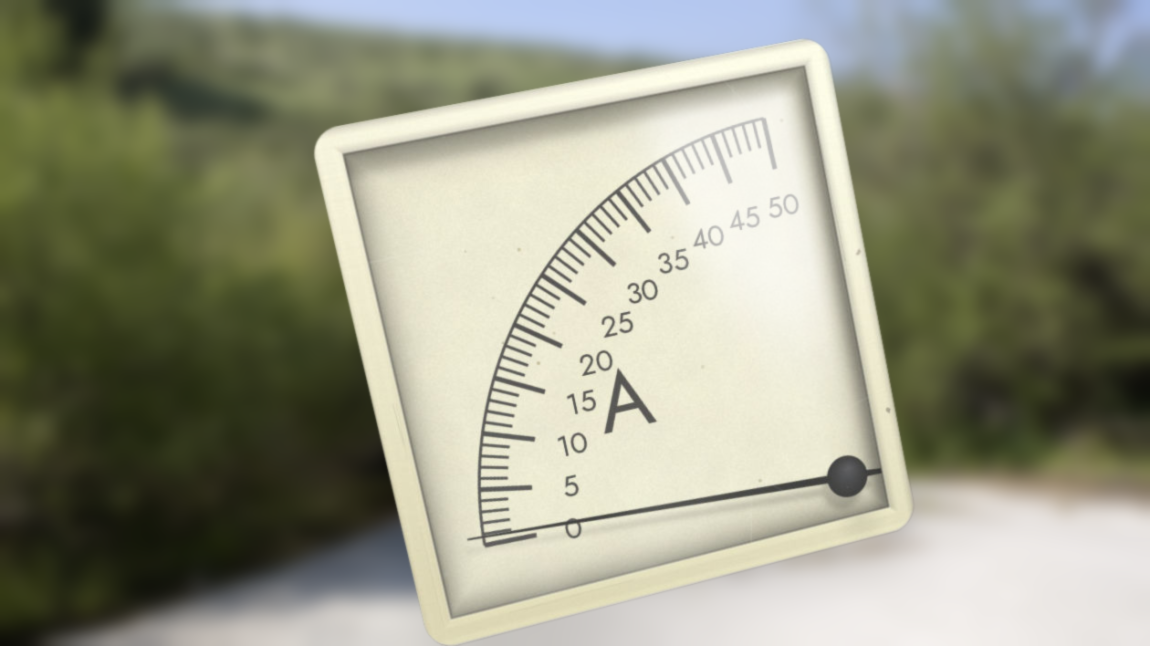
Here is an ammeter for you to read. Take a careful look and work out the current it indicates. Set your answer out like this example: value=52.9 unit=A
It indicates value=1 unit=A
